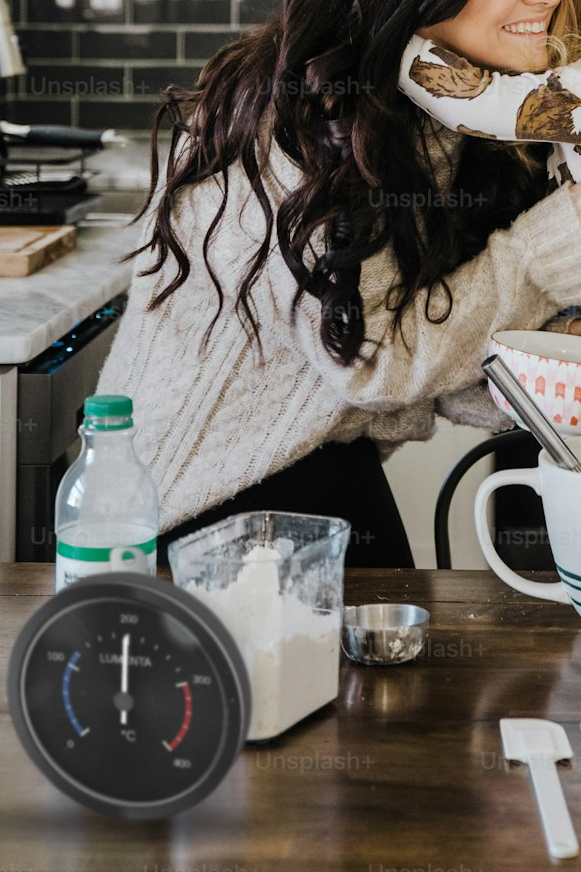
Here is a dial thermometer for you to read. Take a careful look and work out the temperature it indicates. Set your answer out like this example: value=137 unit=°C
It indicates value=200 unit=°C
